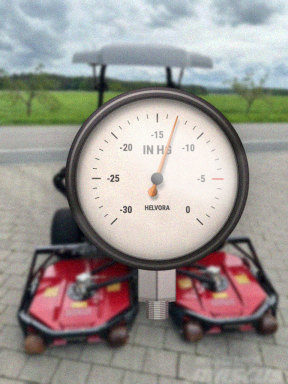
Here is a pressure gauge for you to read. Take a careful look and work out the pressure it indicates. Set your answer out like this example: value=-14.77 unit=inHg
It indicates value=-13 unit=inHg
